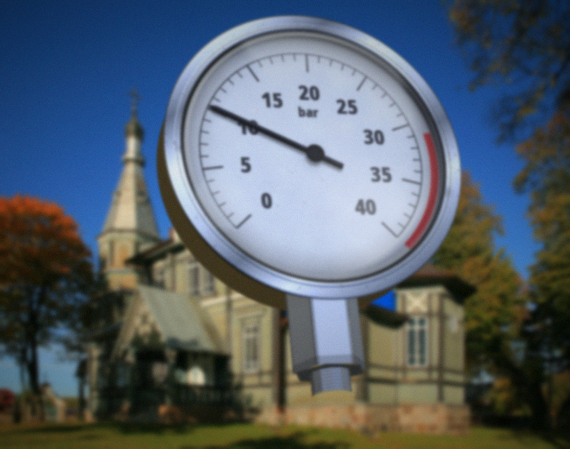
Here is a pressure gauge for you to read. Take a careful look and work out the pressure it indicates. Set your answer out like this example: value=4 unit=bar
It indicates value=10 unit=bar
